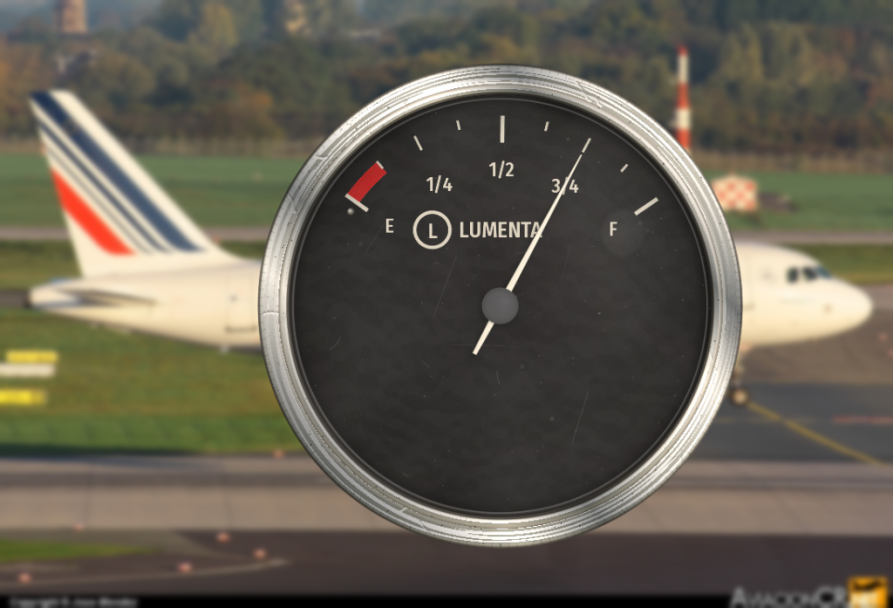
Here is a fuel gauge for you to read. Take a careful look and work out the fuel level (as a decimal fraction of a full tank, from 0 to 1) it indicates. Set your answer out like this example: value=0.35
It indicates value=0.75
